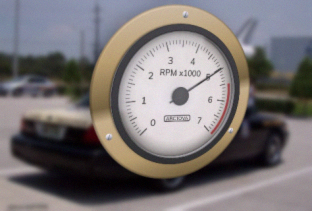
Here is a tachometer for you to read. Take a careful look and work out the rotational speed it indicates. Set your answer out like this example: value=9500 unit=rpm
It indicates value=5000 unit=rpm
